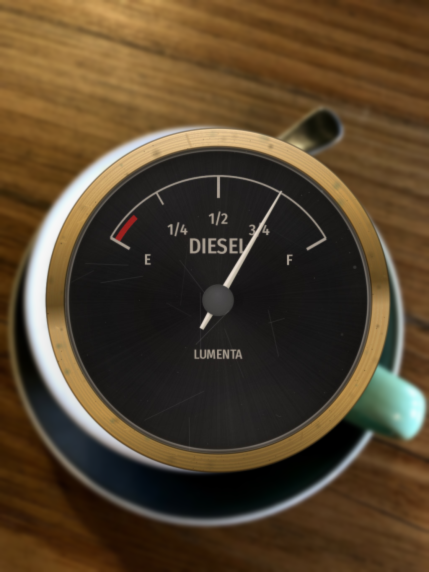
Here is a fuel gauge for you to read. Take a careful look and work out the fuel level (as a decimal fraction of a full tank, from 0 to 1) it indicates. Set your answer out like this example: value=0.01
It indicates value=0.75
